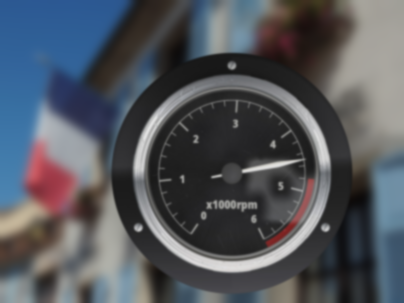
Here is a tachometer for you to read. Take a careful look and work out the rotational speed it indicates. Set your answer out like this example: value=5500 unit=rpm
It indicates value=4500 unit=rpm
